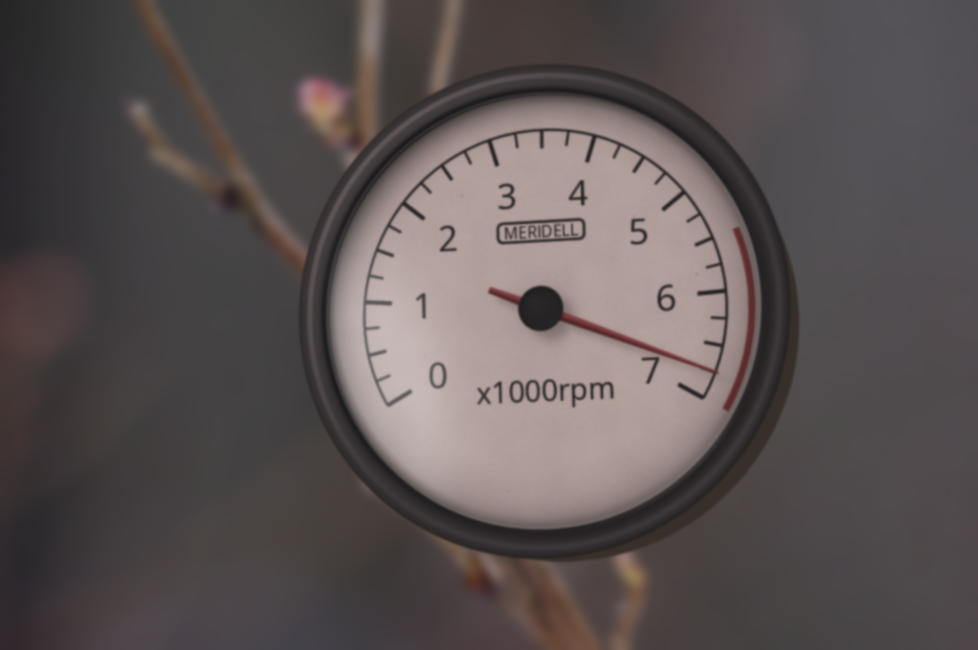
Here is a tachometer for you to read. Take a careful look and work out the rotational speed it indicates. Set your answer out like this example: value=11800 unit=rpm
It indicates value=6750 unit=rpm
